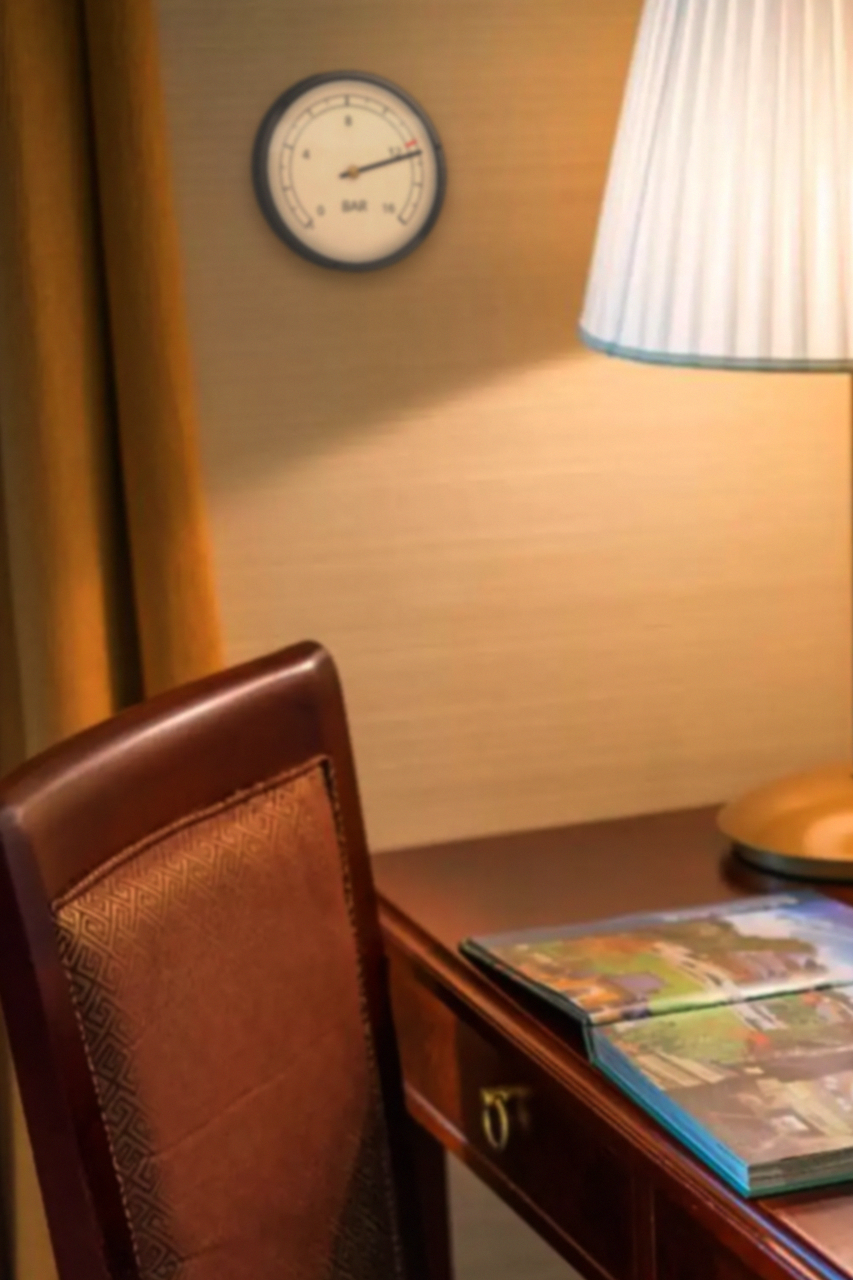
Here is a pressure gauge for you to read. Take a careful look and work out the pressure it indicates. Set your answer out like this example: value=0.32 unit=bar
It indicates value=12.5 unit=bar
